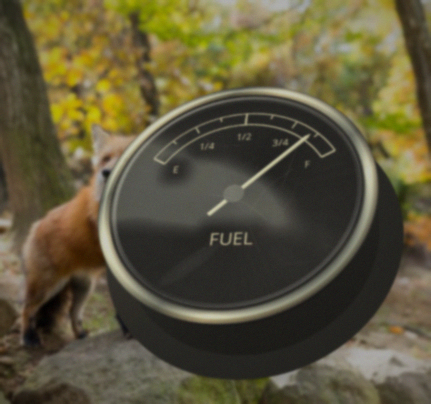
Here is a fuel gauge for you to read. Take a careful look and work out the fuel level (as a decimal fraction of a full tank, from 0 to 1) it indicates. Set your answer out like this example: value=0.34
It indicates value=0.875
